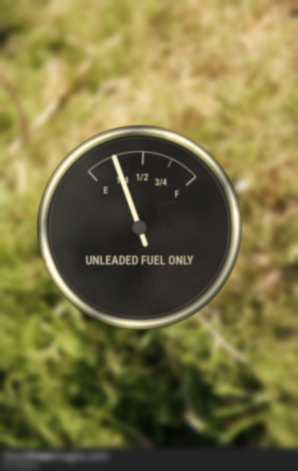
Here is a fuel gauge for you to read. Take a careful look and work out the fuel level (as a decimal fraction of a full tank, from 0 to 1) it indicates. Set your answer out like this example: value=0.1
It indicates value=0.25
